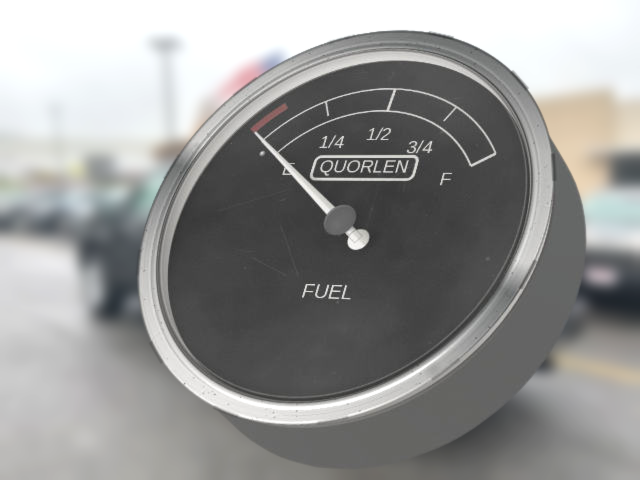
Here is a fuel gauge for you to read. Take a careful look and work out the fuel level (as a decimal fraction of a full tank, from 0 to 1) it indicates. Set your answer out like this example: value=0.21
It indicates value=0
